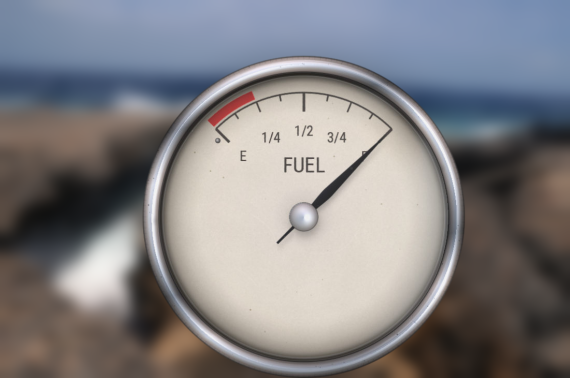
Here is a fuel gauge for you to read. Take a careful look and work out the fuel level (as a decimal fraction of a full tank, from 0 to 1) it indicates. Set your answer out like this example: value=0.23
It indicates value=1
